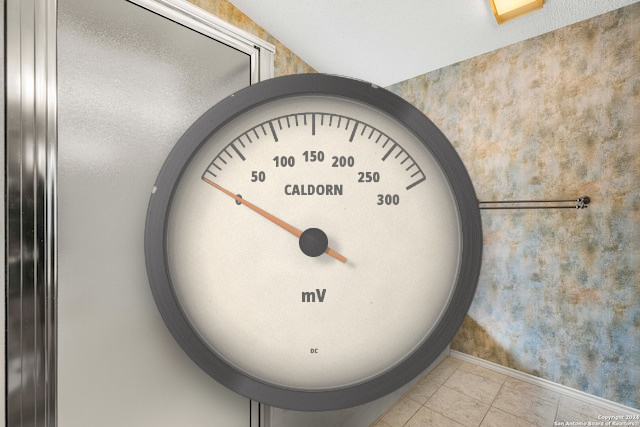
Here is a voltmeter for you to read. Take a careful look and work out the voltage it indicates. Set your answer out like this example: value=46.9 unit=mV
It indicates value=0 unit=mV
